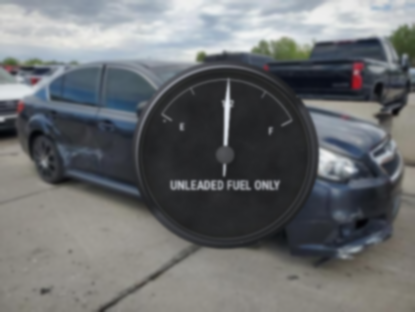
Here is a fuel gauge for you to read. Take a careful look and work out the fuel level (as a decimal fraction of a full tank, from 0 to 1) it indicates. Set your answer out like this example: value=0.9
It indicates value=0.5
